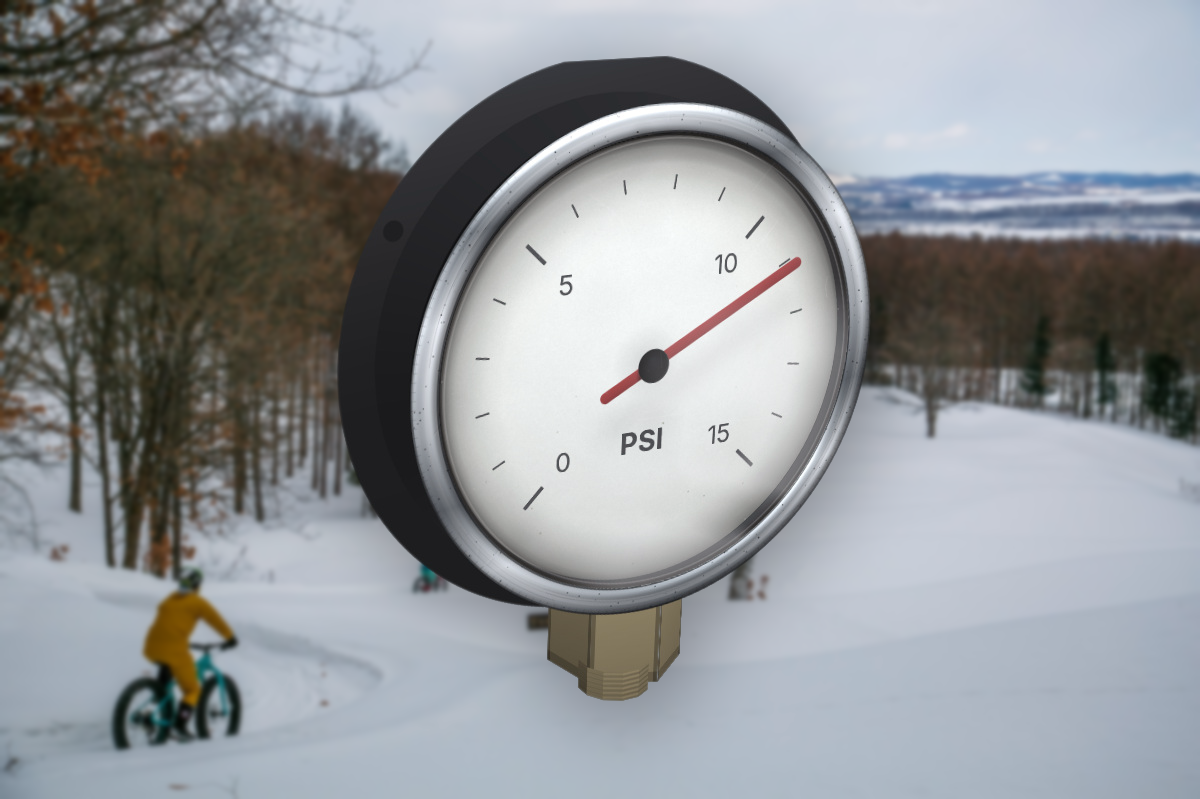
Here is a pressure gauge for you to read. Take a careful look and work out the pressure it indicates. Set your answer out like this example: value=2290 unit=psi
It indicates value=11 unit=psi
